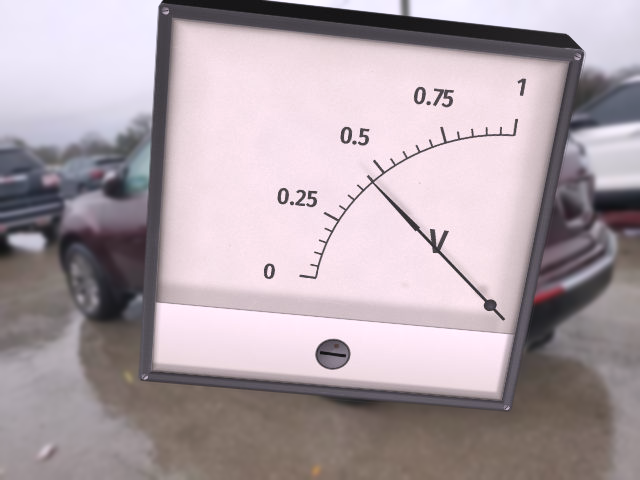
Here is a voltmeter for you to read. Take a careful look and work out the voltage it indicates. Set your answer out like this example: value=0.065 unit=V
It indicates value=0.45 unit=V
